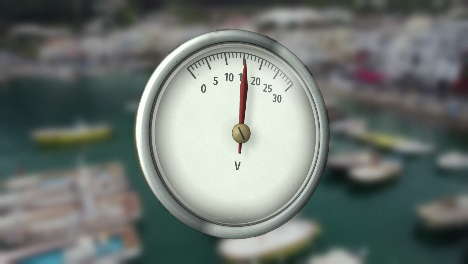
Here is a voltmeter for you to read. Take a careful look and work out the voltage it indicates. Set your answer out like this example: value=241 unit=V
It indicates value=15 unit=V
